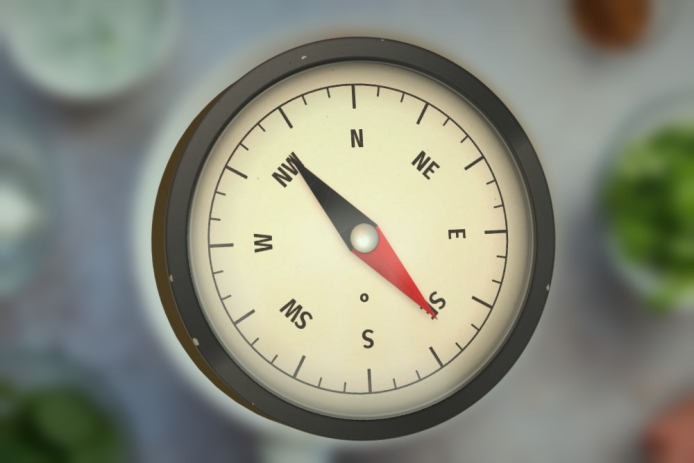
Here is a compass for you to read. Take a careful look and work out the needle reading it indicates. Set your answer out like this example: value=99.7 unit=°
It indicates value=140 unit=°
